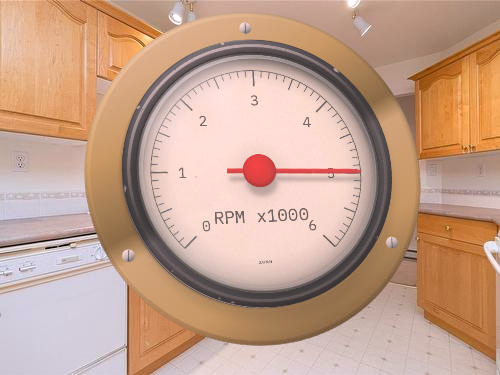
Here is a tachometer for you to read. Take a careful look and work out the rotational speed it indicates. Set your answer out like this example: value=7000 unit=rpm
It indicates value=5000 unit=rpm
